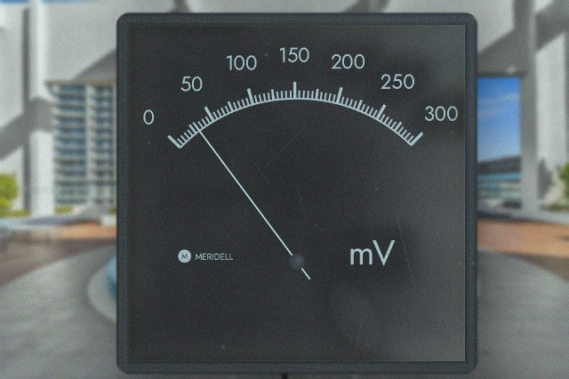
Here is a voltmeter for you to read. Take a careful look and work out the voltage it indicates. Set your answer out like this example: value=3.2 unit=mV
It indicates value=30 unit=mV
